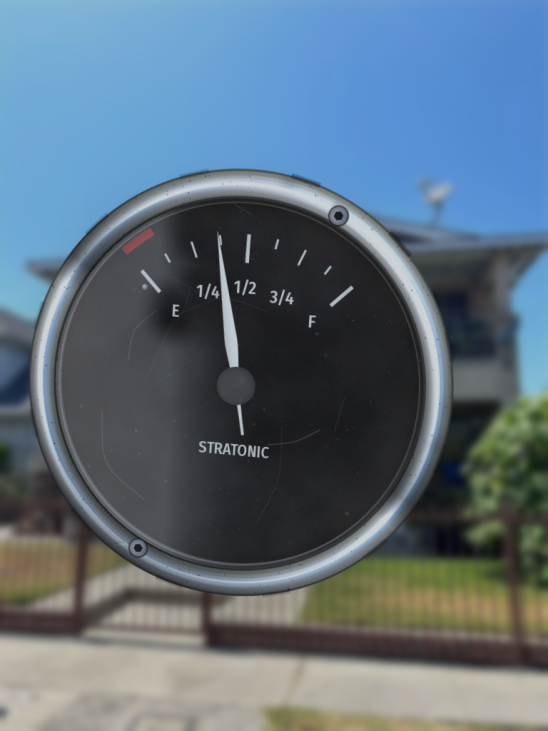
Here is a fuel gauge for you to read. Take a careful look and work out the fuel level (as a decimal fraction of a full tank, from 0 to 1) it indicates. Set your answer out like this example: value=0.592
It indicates value=0.375
